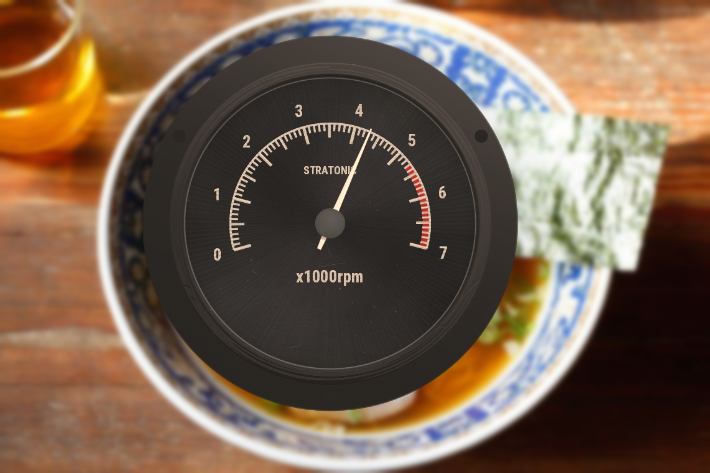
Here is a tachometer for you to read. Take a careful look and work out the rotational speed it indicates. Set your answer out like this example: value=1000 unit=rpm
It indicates value=4300 unit=rpm
